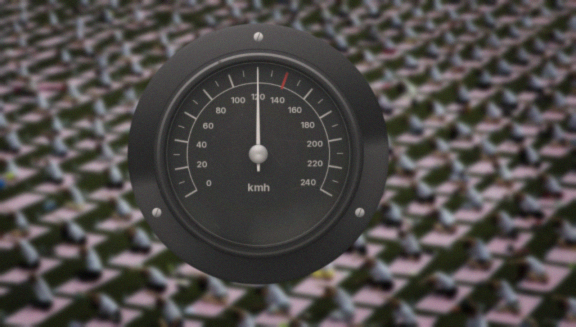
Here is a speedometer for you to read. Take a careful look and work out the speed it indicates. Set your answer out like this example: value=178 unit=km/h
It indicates value=120 unit=km/h
